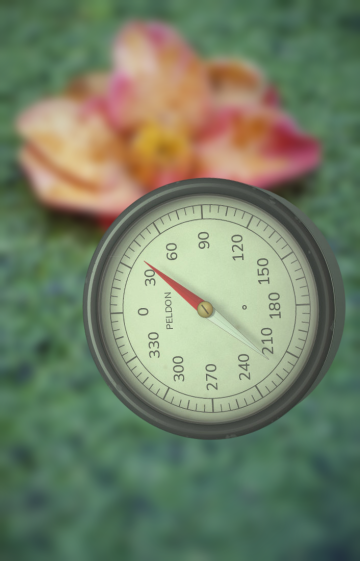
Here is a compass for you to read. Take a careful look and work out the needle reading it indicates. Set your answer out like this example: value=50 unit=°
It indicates value=40 unit=°
